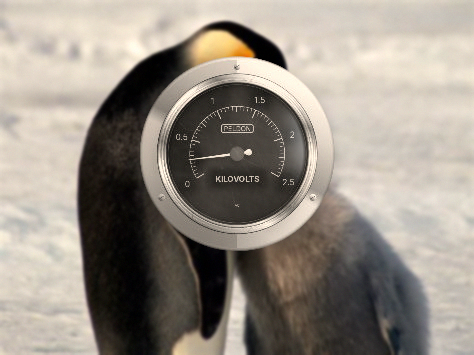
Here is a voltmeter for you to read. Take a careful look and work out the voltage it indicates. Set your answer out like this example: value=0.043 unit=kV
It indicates value=0.25 unit=kV
